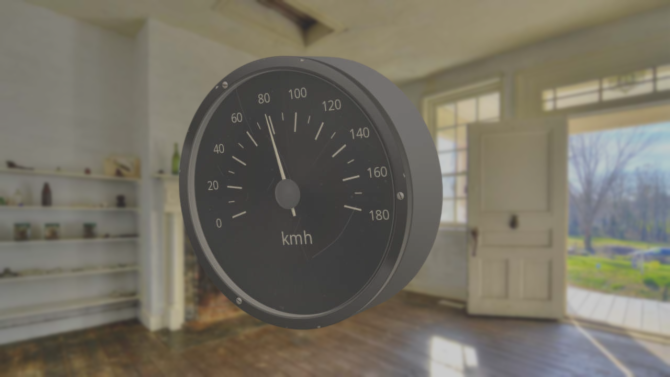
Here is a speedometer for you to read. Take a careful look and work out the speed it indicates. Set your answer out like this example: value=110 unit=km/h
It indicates value=80 unit=km/h
